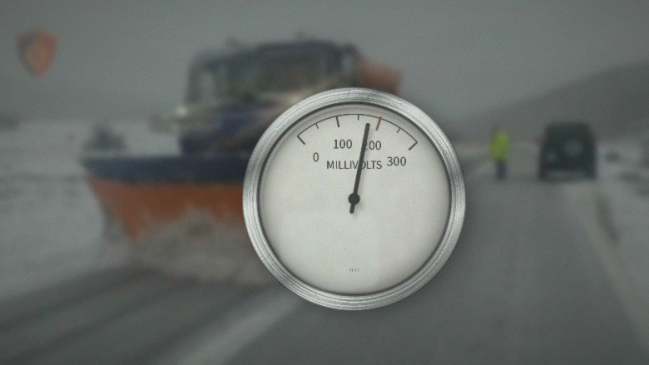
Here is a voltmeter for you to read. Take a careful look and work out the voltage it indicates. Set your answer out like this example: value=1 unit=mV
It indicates value=175 unit=mV
